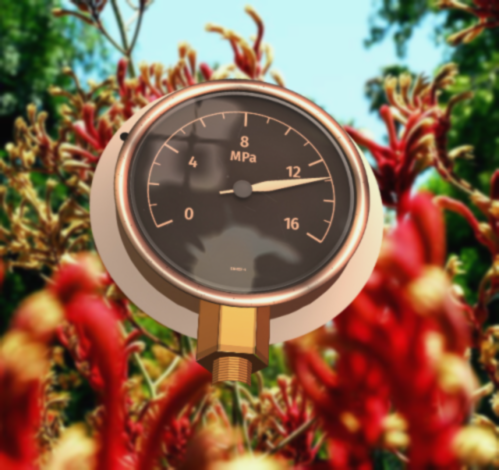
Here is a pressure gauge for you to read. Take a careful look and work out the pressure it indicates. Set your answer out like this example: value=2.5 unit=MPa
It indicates value=13 unit=MPa
